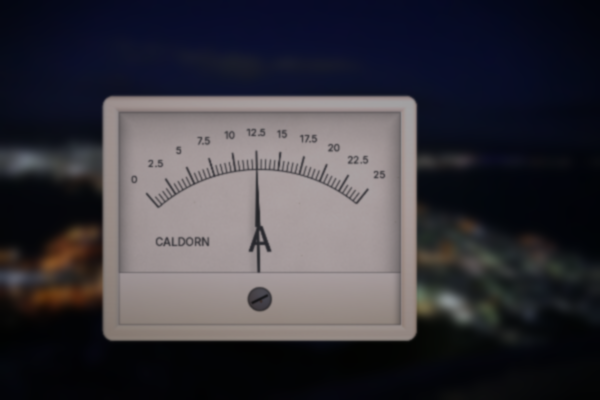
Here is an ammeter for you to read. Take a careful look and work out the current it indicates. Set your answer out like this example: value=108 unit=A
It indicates value=12.5 unit=A
